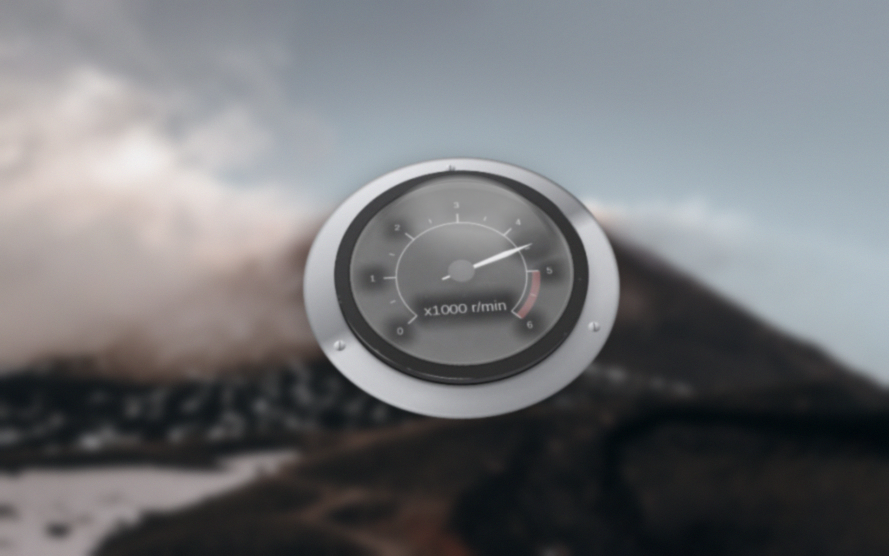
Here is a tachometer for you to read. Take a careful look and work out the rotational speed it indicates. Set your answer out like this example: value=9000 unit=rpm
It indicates value=4500 unit=rpm
